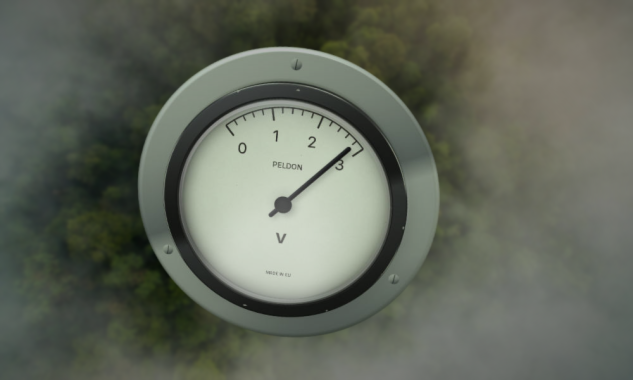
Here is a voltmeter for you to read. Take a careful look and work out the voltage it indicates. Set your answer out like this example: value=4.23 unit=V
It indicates value=2.8 unit=V
